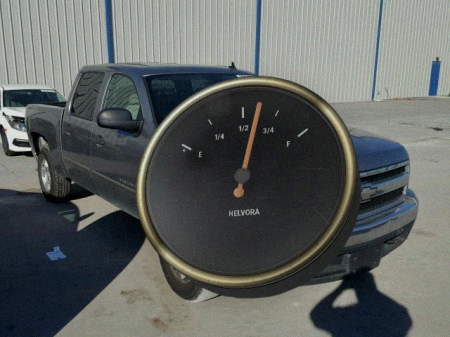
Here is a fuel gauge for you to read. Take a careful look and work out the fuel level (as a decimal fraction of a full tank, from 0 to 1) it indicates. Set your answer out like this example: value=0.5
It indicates value=0.625
